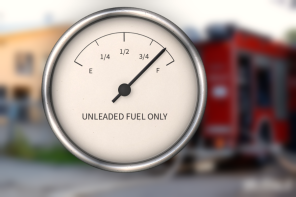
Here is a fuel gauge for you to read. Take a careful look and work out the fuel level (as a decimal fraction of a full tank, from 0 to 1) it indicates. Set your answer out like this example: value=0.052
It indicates value=0.875
